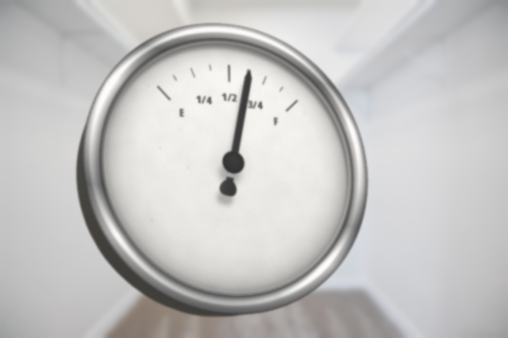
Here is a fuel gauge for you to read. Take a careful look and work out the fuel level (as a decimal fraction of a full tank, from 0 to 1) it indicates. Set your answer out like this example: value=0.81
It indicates value=0.625
